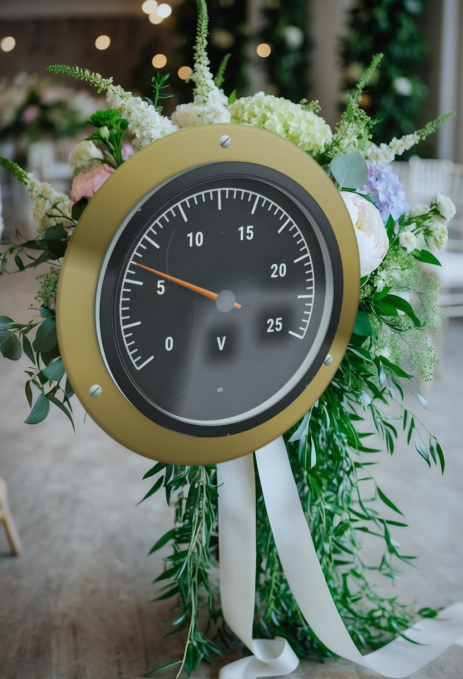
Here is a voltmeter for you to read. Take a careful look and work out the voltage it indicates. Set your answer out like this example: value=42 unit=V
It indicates value=6 unit=V
